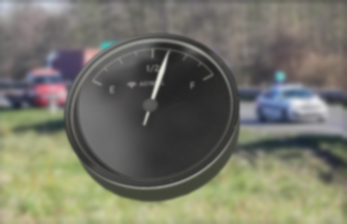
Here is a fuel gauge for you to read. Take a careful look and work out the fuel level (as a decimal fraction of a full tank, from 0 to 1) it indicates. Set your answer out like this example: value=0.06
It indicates value=0.625
